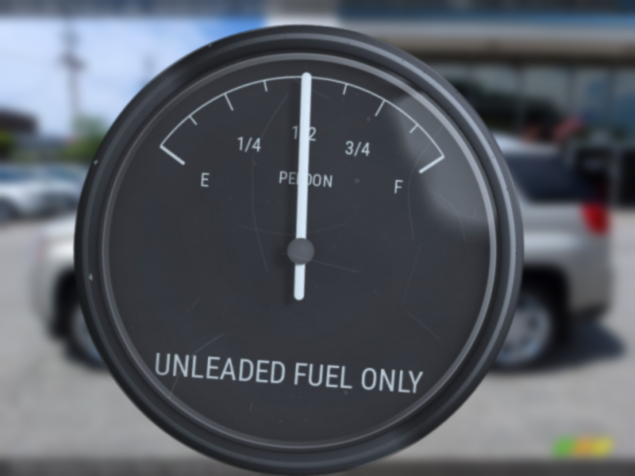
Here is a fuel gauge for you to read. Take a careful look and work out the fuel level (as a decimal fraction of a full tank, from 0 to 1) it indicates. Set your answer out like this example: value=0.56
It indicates value=0.5
